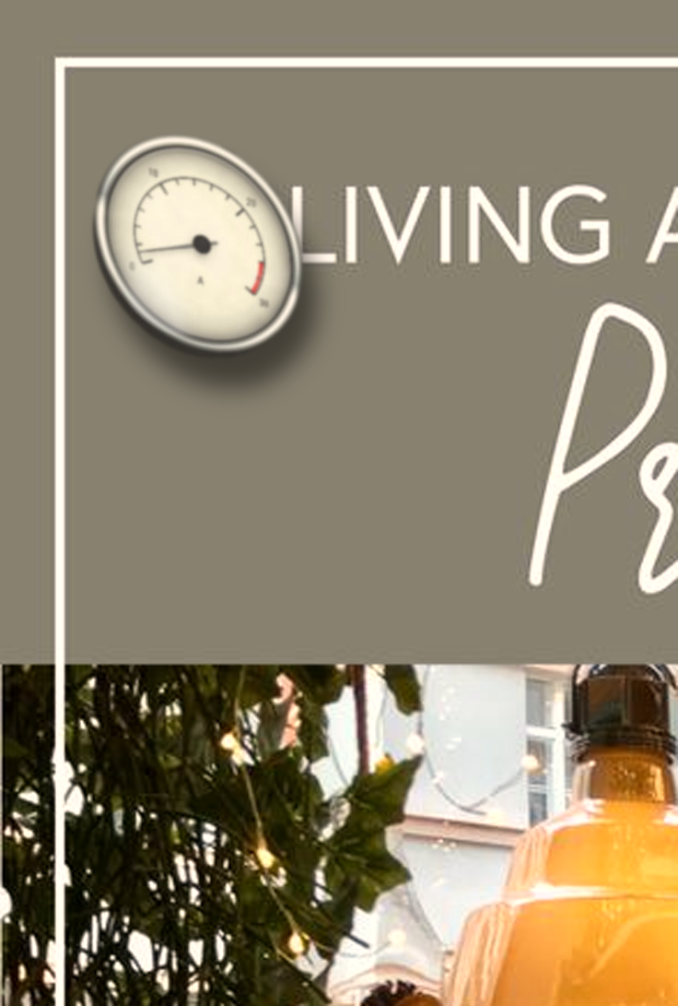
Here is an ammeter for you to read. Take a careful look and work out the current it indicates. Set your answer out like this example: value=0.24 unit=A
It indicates value=1 unit=A
